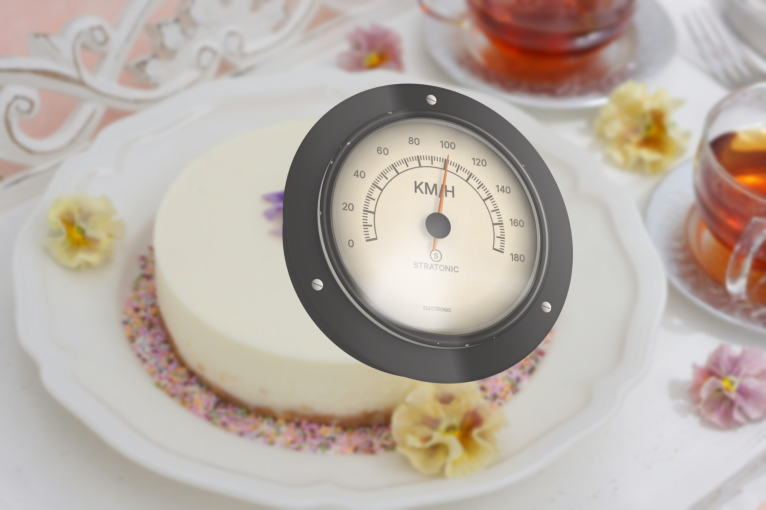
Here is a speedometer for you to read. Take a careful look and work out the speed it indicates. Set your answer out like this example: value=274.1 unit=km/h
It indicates value=100 unit=km/h
